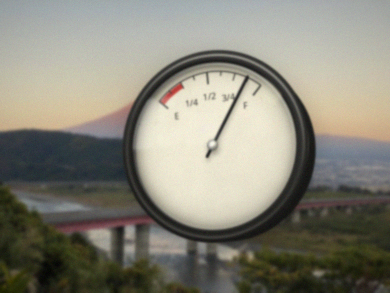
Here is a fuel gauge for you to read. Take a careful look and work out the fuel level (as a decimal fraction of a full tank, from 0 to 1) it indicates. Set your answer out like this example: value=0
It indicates value=0.875
